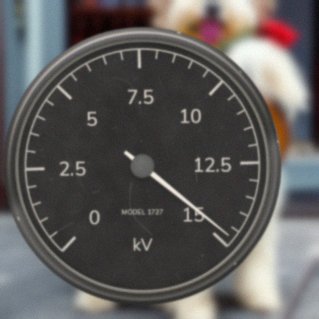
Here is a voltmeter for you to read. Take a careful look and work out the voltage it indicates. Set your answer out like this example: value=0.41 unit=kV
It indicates value=14.75 unit=kV
